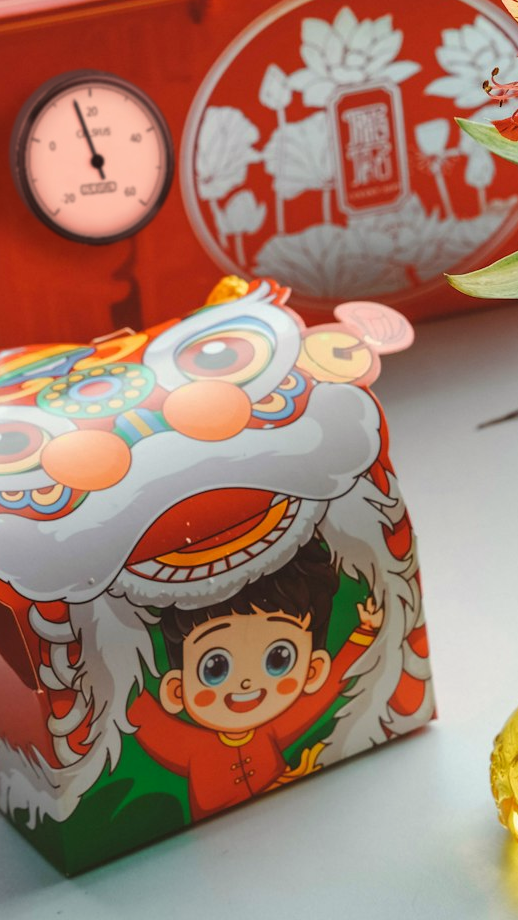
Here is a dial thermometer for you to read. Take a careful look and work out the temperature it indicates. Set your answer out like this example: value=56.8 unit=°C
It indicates value=15 unit=°C
